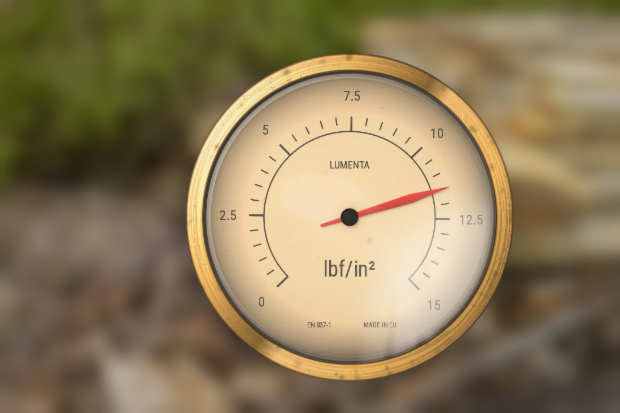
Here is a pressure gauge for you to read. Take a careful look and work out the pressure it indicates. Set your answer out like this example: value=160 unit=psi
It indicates value=11.5 unit=psi
